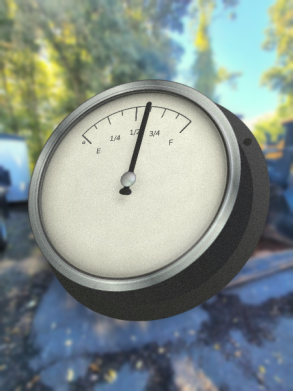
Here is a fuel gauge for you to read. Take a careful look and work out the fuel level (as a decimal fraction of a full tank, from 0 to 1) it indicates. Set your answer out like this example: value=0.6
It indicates value=0.625
